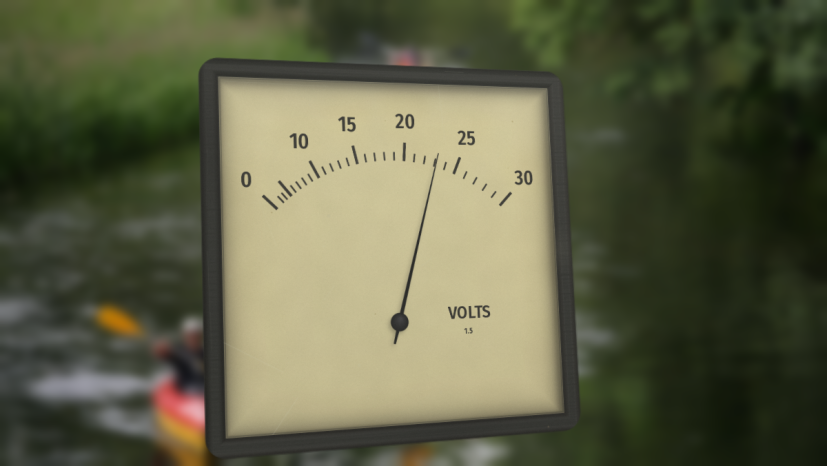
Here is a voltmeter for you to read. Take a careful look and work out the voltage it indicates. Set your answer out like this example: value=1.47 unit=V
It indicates value=23 unit=V
